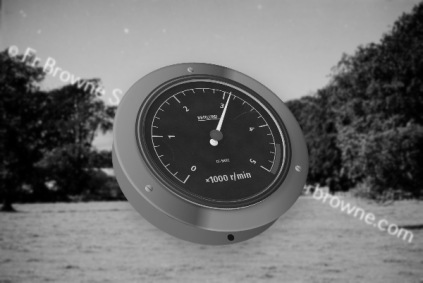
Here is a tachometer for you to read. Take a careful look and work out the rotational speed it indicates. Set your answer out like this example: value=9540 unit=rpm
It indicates value=3100 unit=rpm
